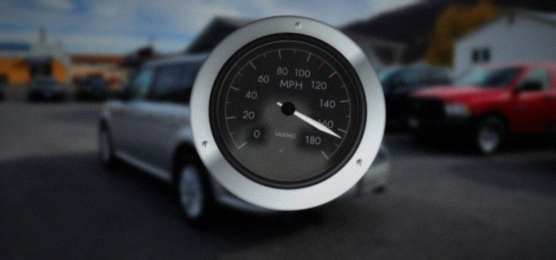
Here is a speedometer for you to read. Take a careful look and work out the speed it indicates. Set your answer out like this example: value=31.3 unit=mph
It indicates value=165 unit=mph
